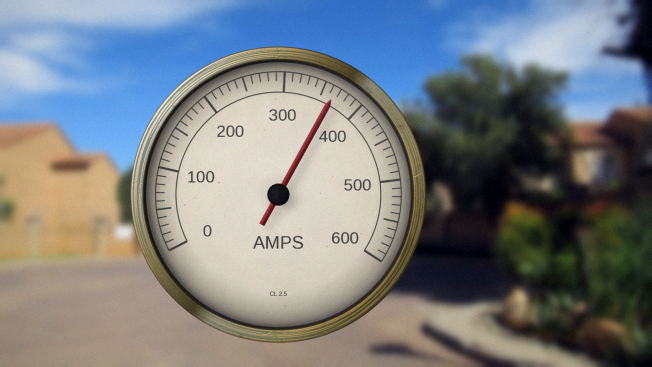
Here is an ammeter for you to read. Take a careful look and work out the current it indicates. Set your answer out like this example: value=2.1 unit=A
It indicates value=365 unit=A
